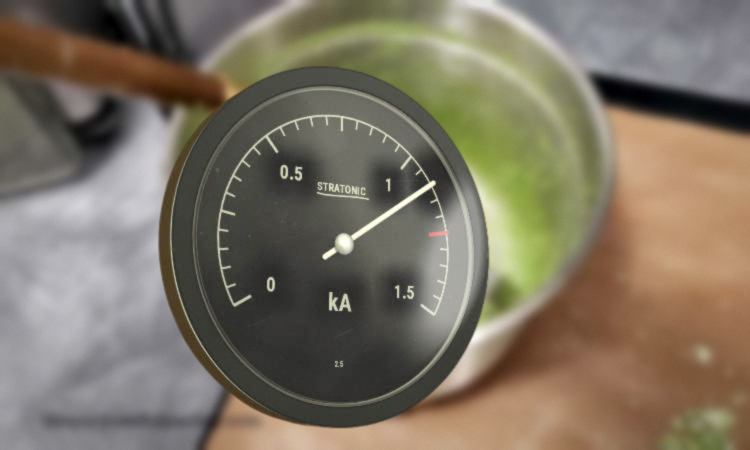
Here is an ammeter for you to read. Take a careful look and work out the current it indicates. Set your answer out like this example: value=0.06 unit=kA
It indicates value=1.1 unit=kA
